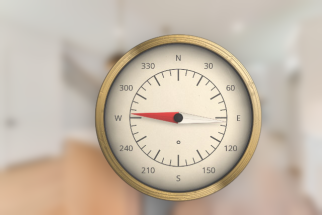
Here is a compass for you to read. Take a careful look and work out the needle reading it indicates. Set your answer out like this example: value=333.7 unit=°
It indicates value=275 unit=°
